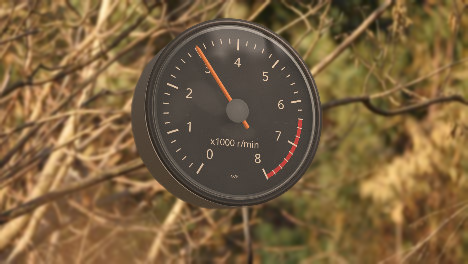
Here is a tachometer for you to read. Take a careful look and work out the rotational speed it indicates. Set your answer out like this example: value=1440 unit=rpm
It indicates value=3000 unit=rpm
